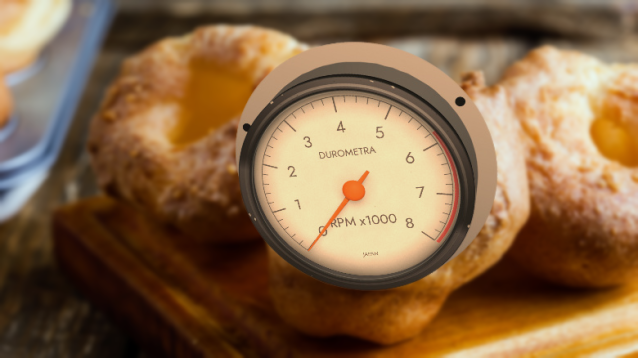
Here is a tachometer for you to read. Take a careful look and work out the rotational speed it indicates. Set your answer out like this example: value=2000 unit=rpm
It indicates value=0 unit=rpm
